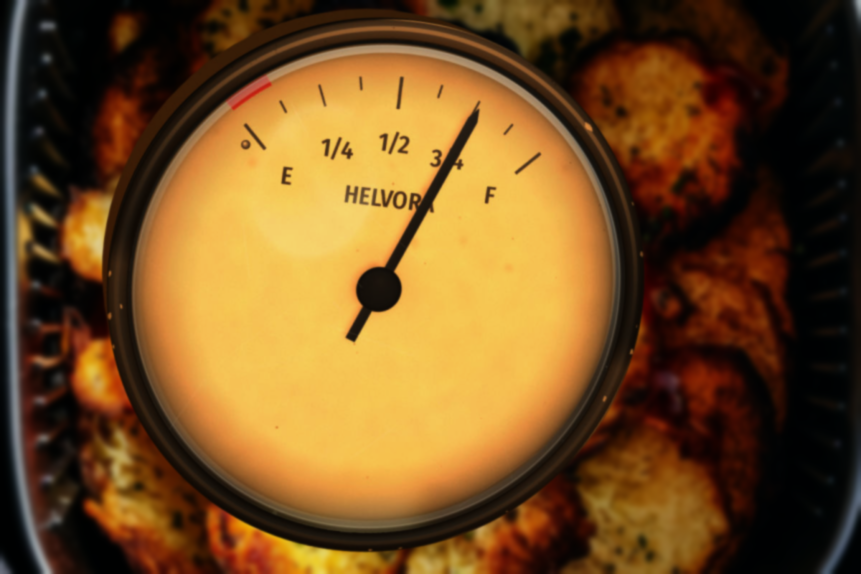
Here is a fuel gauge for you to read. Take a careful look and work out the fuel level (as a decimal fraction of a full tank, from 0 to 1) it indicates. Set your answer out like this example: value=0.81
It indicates value=0.75
